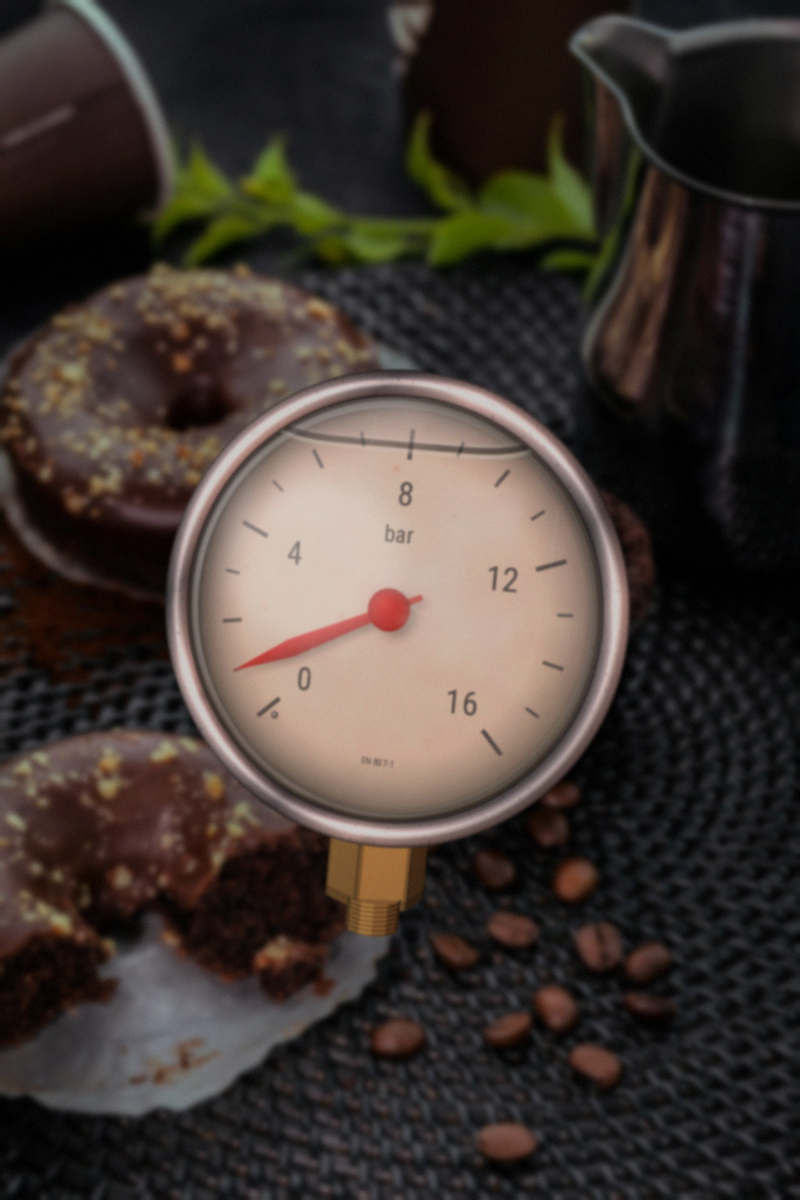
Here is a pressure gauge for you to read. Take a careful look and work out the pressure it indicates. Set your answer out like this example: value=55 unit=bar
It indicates value=1 unit=bar
